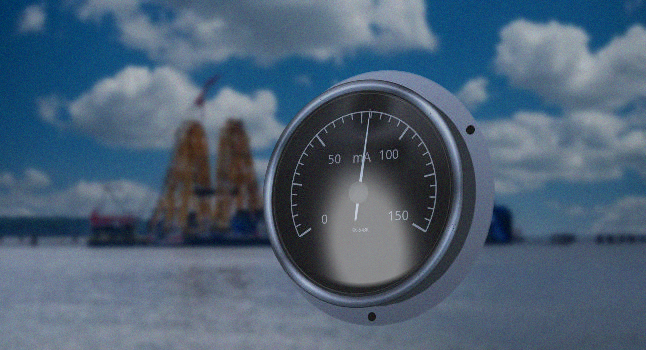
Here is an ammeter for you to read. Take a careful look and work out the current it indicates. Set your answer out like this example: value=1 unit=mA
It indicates value=80 unit=mA
